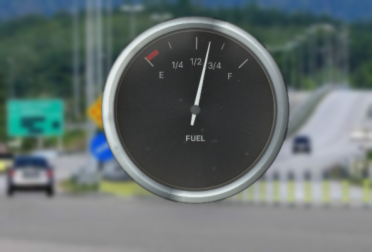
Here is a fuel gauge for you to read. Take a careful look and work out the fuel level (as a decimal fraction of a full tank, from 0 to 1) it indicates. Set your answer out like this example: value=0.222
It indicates value=0.625
